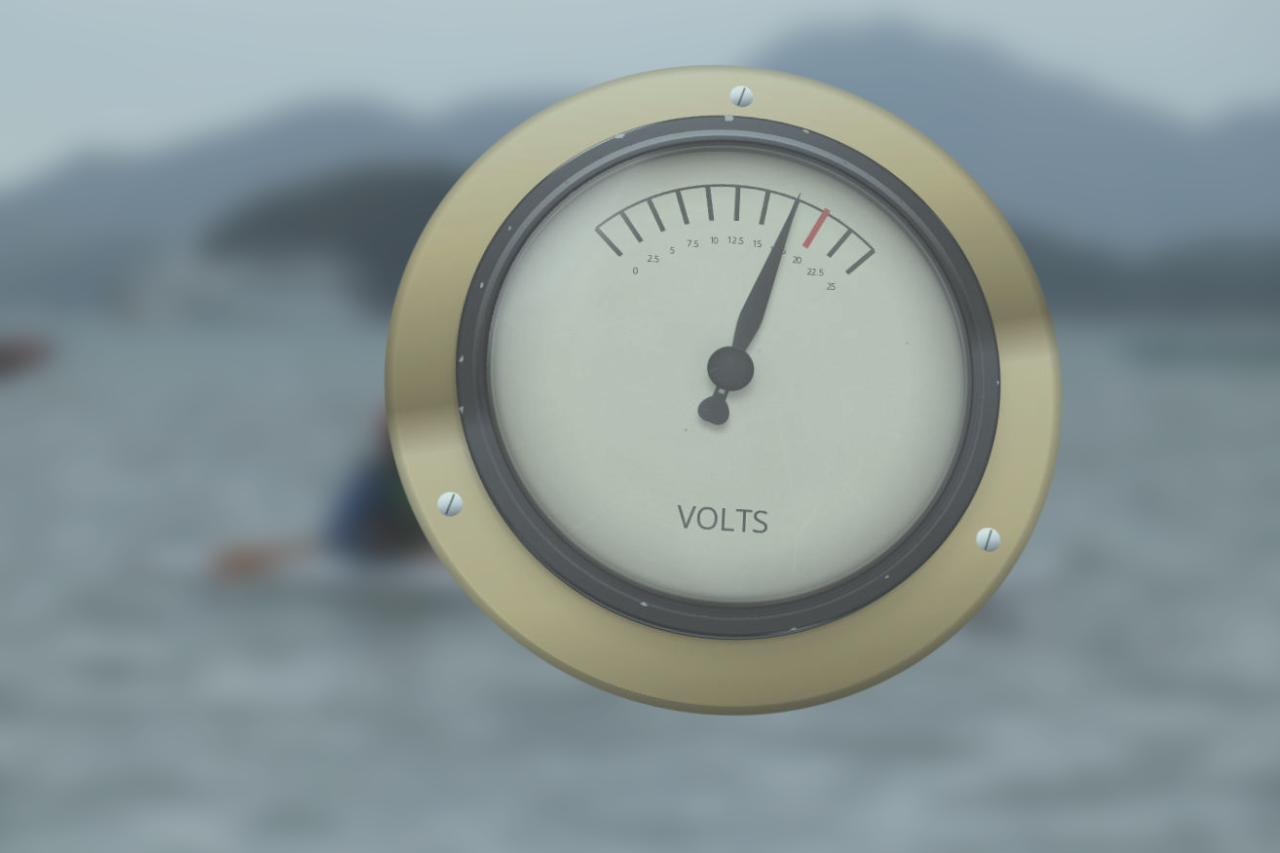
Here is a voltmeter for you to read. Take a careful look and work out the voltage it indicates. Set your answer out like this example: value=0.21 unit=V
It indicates value=17.5 unit=V
